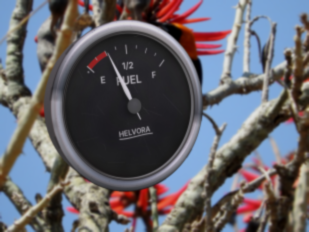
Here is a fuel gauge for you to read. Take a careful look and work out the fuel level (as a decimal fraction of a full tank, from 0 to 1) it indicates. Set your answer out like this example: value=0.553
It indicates value=0.25
